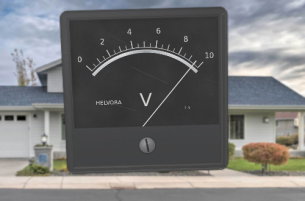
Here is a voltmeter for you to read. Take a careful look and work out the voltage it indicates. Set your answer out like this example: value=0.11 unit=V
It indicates value=9.5 unit=V
